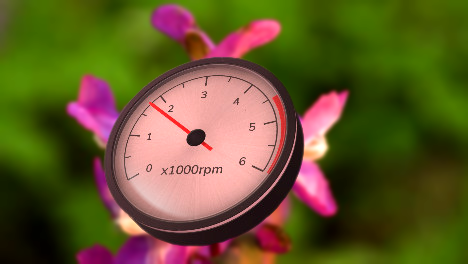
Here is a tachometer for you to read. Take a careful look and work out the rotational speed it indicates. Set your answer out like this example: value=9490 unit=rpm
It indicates value=1750 unit=rpm
